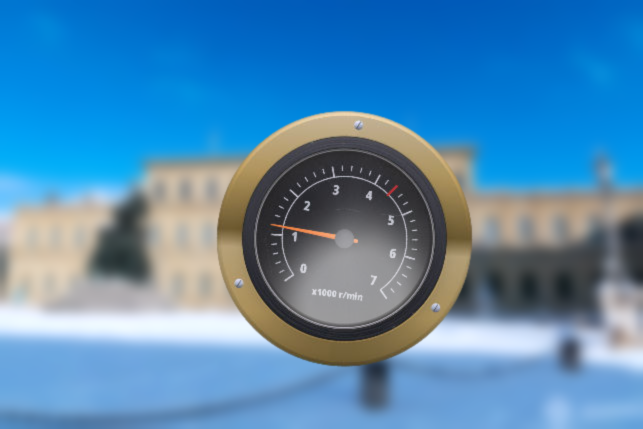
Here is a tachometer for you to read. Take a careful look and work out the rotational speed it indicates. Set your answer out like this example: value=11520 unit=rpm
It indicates value=1200 unit=rpm
